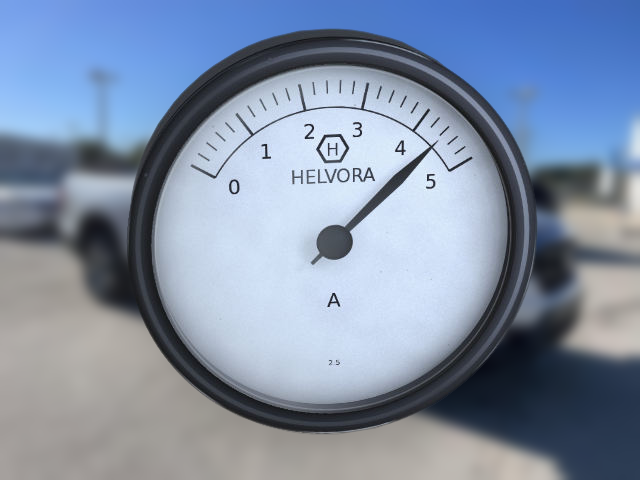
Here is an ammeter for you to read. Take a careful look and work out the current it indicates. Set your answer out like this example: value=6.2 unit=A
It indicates value=4.4 unit=A
